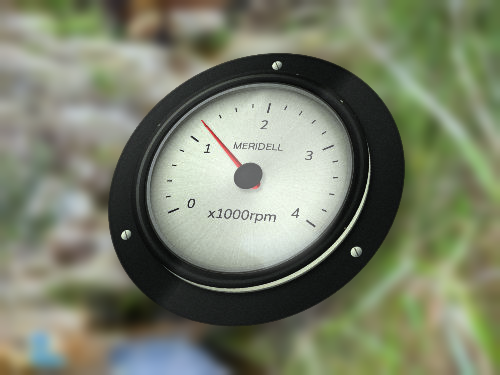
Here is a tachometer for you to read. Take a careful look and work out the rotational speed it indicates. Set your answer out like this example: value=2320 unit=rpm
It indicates value=1200 unit=rpm
